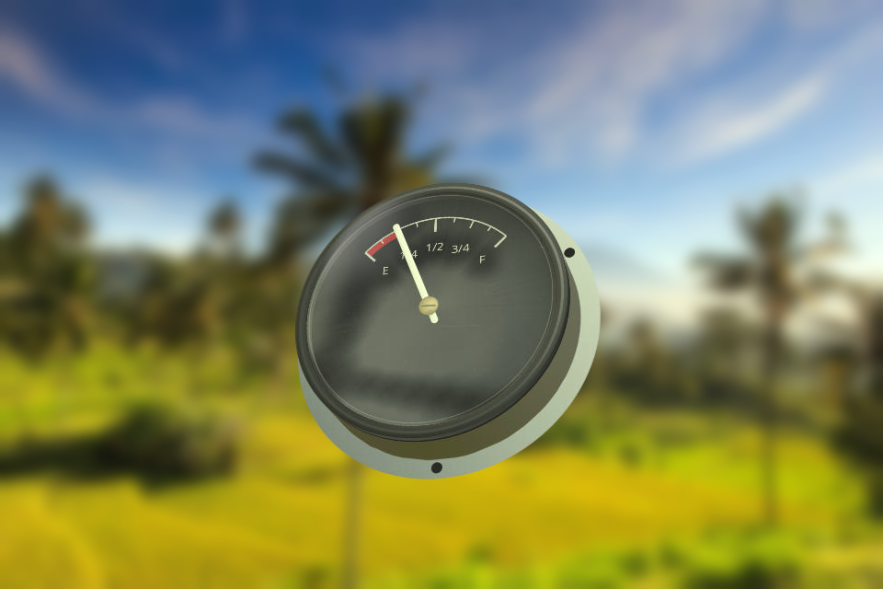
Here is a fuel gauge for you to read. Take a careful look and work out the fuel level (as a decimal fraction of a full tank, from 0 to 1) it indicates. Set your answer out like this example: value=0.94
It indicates value=0.25
